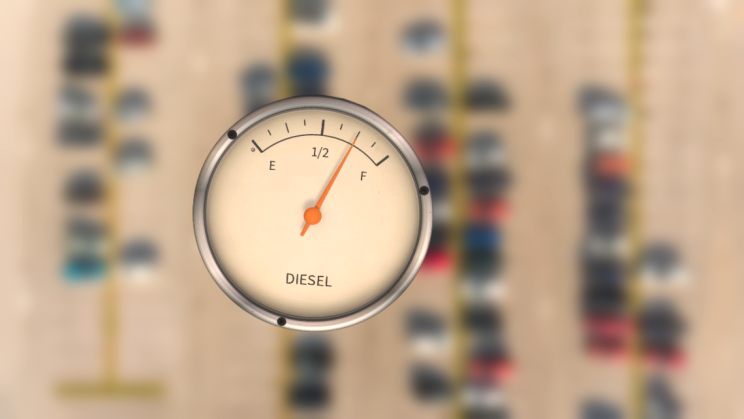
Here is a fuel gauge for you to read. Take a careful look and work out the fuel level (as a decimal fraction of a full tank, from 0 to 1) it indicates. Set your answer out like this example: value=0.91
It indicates value=0.75
